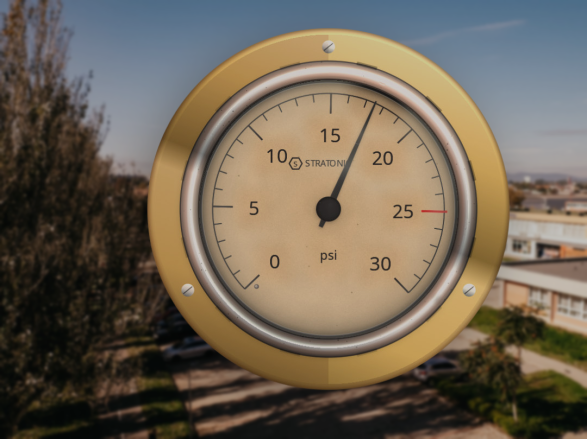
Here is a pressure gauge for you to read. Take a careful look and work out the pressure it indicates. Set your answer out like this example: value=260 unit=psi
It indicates value=17.5 unit=psi
